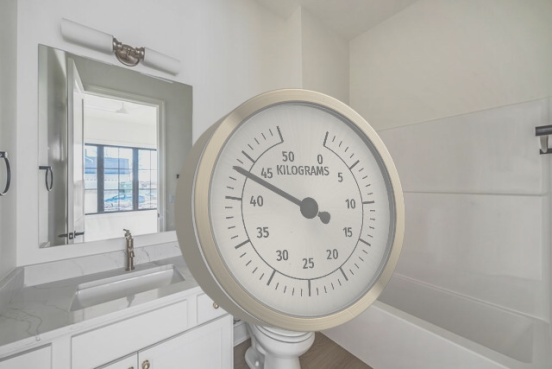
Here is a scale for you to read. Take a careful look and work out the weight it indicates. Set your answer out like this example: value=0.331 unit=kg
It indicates value=43 unit=kg
